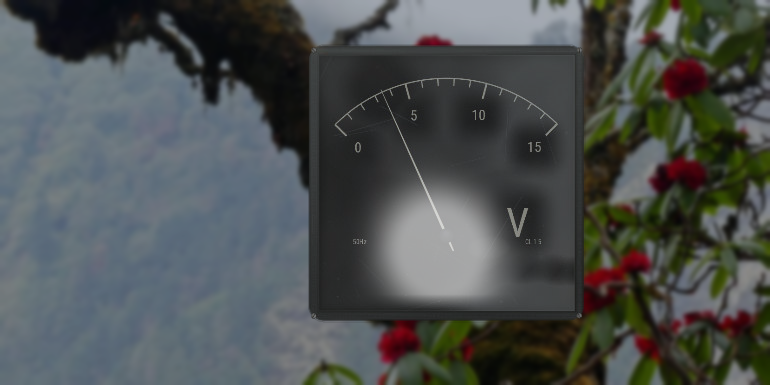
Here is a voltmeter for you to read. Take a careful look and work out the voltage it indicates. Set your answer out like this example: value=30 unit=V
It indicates value=3.5 unit=V
